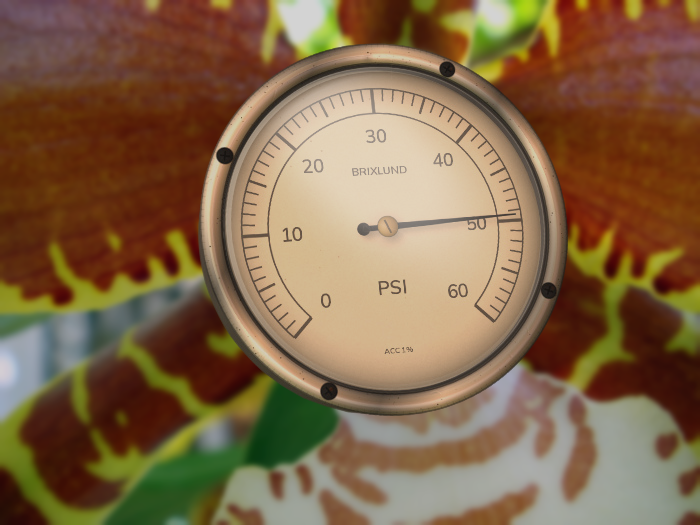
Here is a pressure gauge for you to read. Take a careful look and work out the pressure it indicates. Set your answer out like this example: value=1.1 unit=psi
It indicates value=49.5 unit=psi
